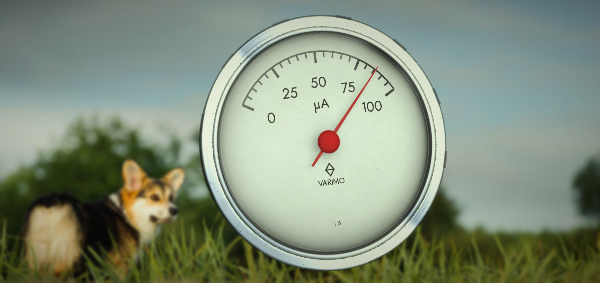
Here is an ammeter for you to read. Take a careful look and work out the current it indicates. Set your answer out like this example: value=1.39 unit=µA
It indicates value=85 unit=µA
